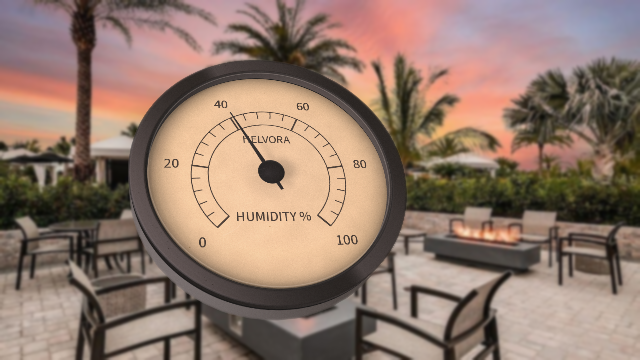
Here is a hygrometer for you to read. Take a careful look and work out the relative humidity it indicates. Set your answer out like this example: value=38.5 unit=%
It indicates value=40 unit=%
